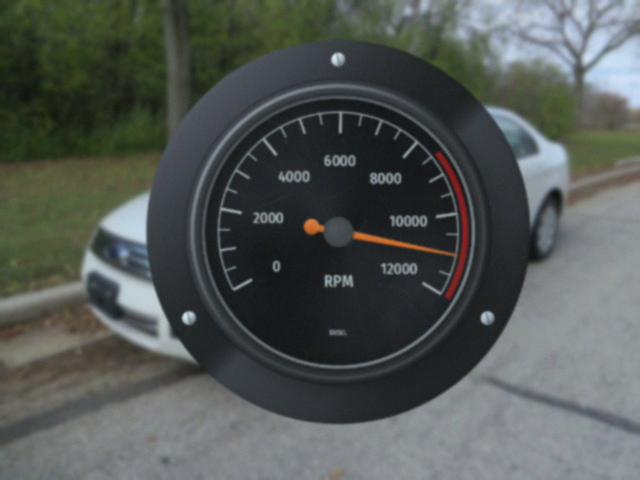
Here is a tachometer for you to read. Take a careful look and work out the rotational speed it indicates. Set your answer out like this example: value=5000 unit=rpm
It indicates value=11000 unit=rpm
